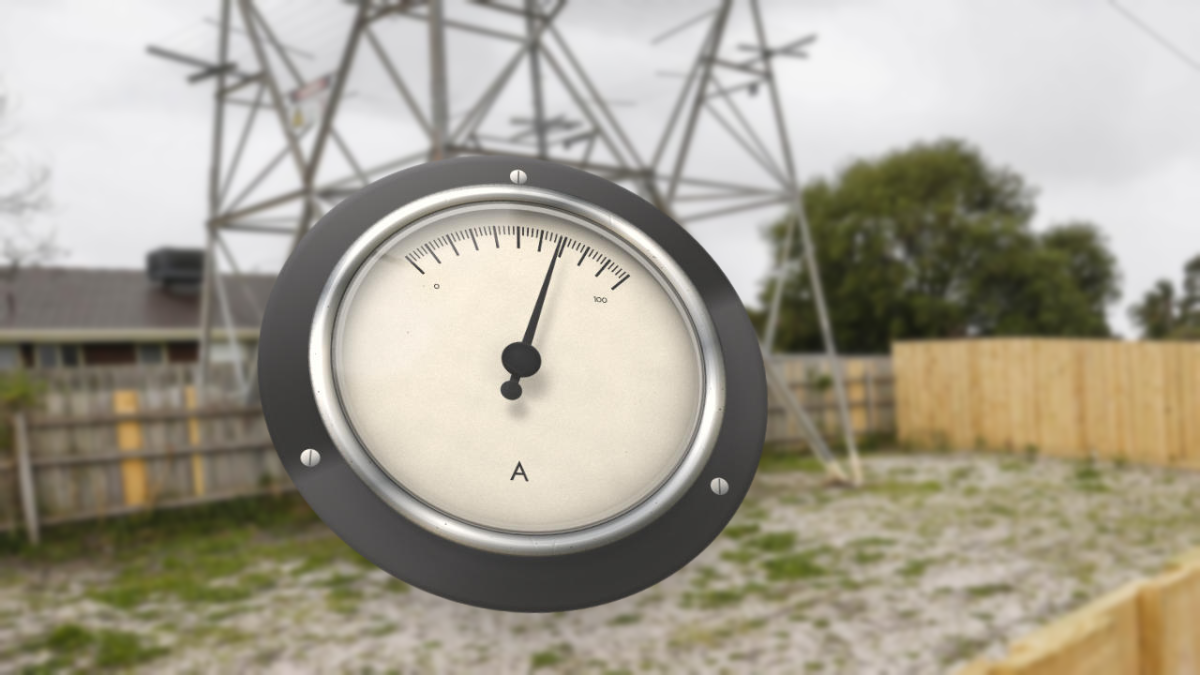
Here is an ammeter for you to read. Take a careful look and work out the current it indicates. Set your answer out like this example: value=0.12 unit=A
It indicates value=68 unit=A
